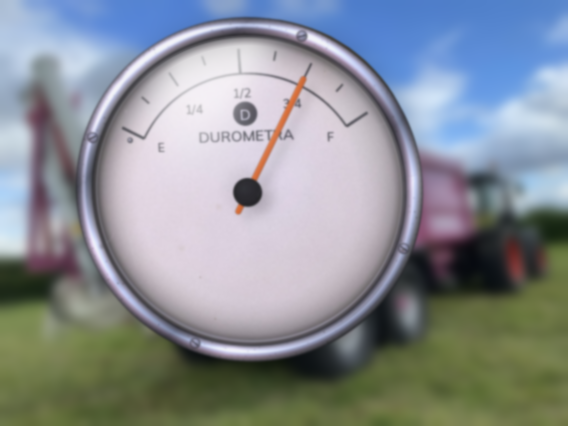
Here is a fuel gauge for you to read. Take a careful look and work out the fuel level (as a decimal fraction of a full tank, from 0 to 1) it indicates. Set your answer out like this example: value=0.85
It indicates value=0.75
